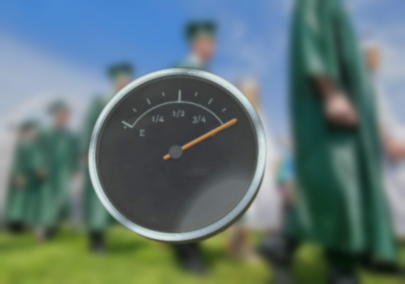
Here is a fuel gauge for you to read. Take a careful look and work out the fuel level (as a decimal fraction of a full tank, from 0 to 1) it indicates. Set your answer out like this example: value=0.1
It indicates value=1
